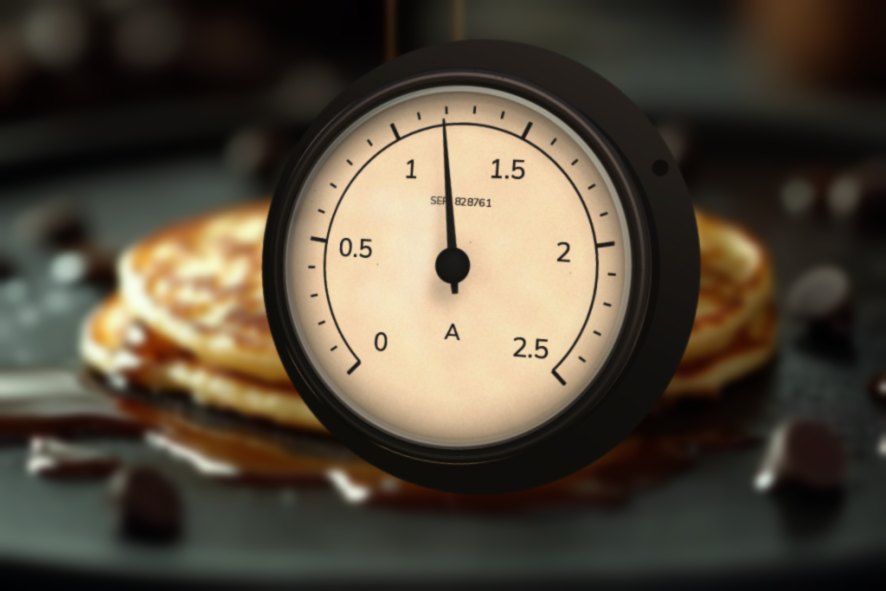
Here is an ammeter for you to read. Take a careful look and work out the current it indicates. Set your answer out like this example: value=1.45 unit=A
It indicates value=1.2 unit=A
